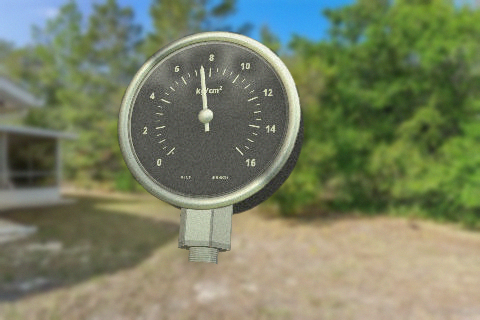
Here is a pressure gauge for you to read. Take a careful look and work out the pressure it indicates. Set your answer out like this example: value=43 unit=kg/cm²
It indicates value=7.5 unit=kg/cm²
